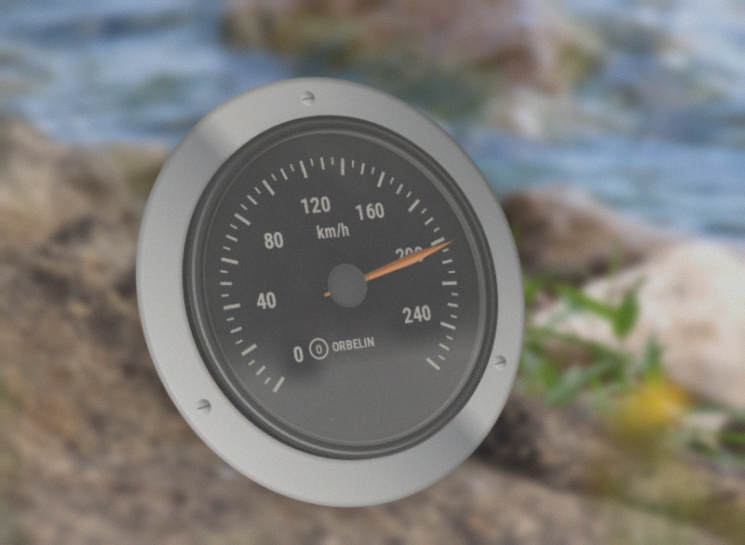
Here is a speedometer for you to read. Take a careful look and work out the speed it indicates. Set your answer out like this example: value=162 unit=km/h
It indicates value=202.5 unit=km/h
